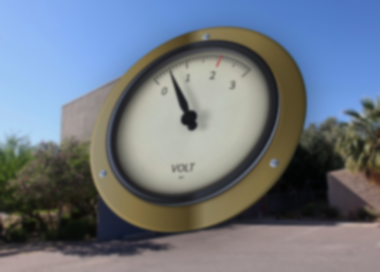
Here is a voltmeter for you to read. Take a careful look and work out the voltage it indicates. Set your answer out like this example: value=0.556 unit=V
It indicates value=0.5 unit=V
